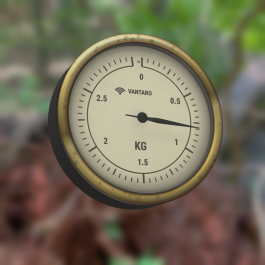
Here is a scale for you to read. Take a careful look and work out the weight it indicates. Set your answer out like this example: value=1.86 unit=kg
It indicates value=0.8 unit=kg
